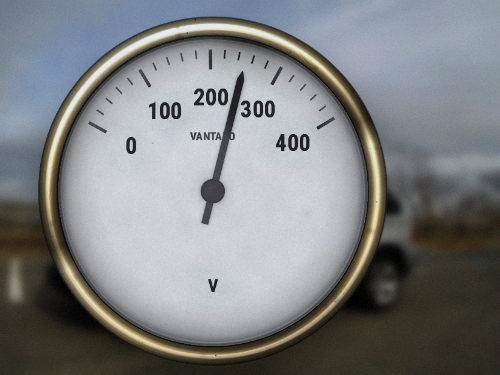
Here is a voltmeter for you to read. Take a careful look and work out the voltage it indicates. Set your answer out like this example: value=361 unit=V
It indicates value=250 unit=V
